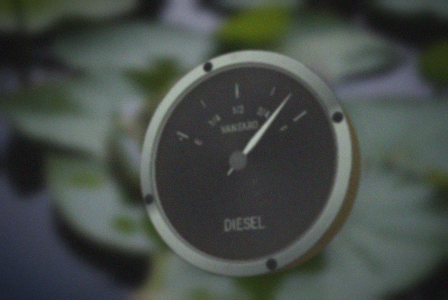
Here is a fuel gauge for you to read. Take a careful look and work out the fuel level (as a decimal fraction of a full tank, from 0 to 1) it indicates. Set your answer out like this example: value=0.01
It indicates value=0.875
